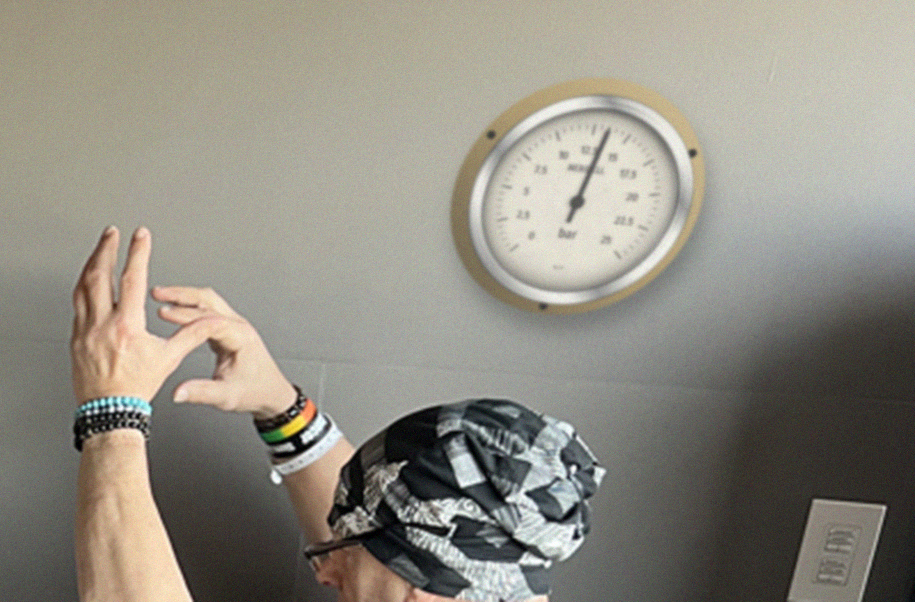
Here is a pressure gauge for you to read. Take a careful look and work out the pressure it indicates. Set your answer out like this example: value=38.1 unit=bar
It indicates value=13.5 unit=bar
